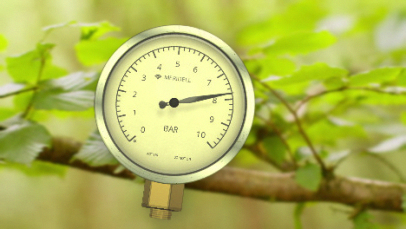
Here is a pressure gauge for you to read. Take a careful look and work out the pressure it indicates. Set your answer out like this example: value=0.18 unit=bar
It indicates value=7.8 unit=bar
